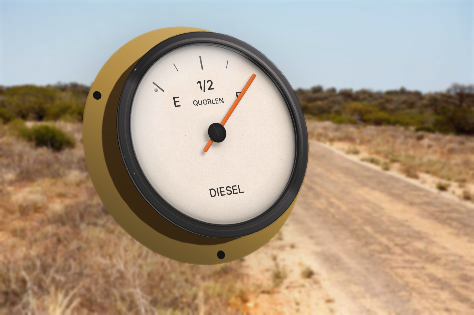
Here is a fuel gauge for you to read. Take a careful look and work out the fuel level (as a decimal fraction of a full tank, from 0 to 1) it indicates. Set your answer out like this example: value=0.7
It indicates value=1
